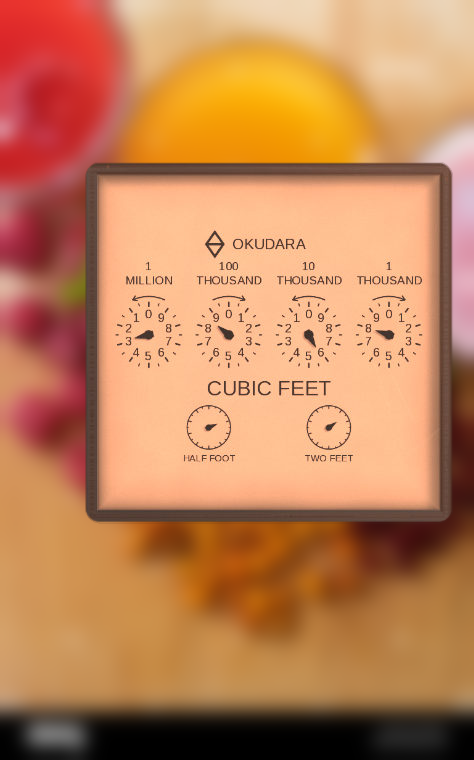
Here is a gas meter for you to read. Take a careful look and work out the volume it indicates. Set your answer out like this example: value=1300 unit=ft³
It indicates value=285800 unit=ft³
